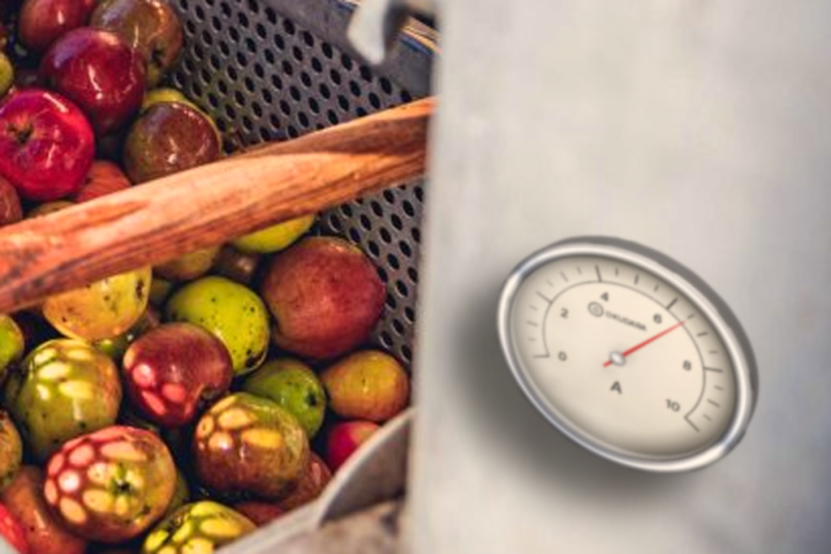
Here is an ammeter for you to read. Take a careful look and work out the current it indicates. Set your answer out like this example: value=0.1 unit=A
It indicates value=6.5 unit=A
